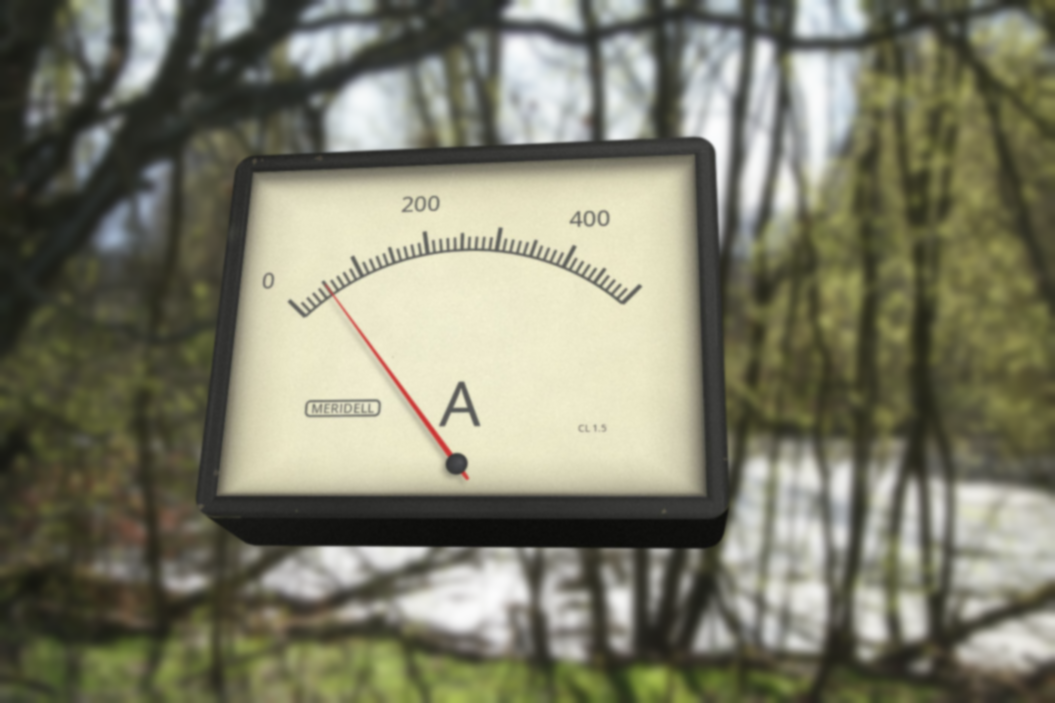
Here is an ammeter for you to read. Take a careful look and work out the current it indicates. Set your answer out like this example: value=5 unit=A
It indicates value=50 unit=A
